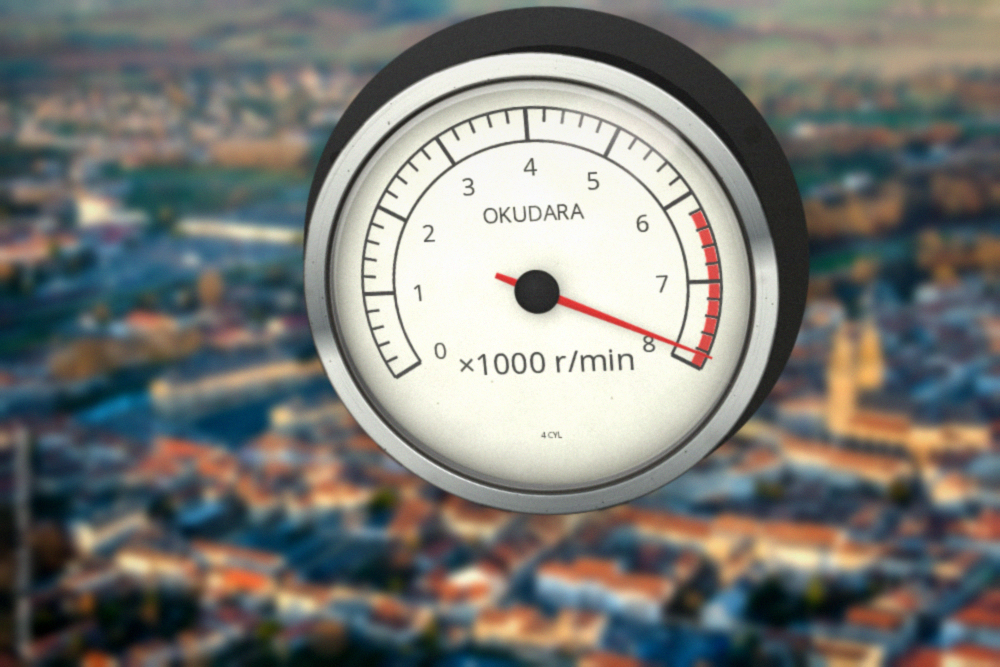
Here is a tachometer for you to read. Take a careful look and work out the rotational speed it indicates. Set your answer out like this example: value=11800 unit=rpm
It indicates value=7800 unit=rpm
